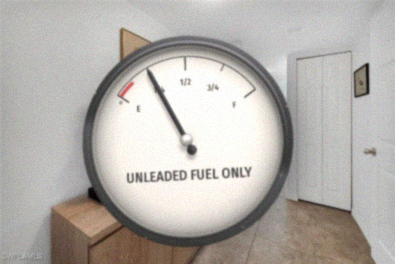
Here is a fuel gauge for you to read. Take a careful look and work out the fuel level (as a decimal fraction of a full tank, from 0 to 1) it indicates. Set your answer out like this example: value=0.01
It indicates value=0.25
